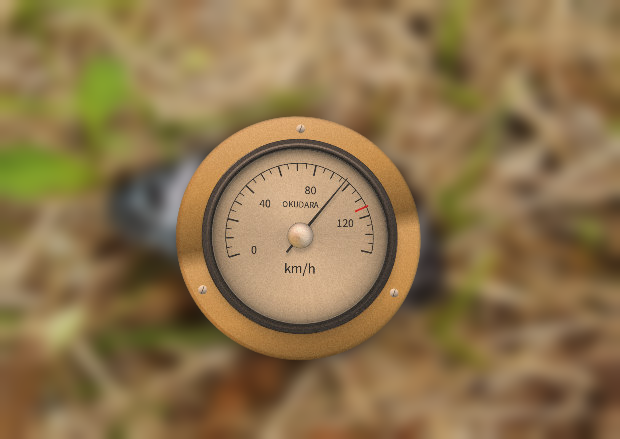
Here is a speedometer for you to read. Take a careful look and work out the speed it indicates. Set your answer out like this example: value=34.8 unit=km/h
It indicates value=97.5 unit=km/h
